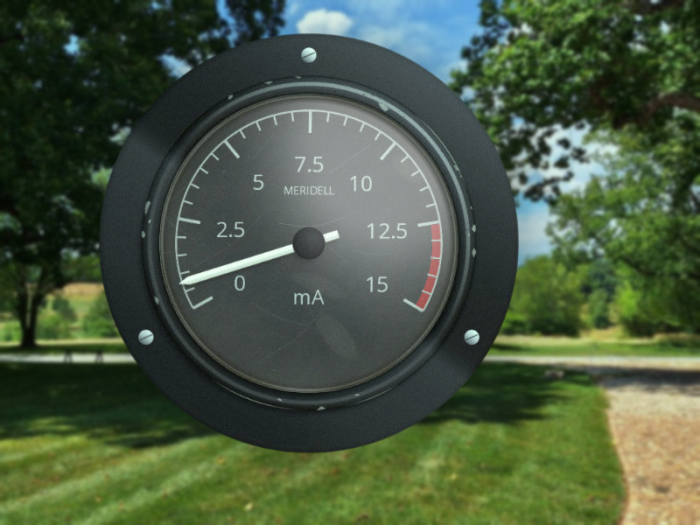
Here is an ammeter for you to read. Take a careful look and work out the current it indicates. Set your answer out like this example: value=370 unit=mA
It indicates value=0.75 unit=mA
